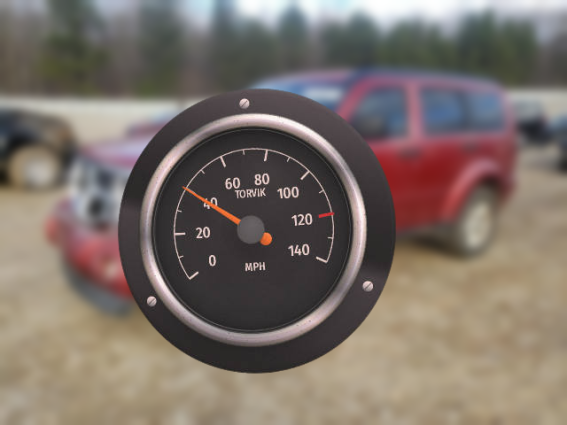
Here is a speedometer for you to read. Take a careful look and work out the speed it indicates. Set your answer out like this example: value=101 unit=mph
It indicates value=40 unit=mph
